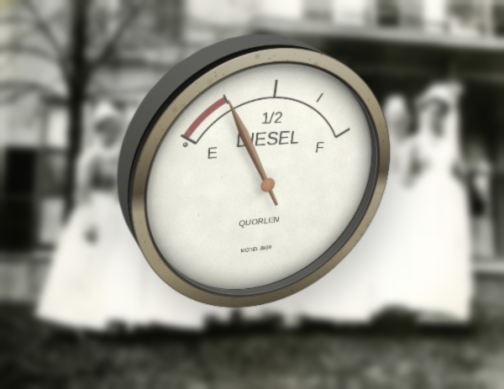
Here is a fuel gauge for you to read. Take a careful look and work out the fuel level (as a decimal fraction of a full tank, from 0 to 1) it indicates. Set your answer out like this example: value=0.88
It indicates value=0.25
